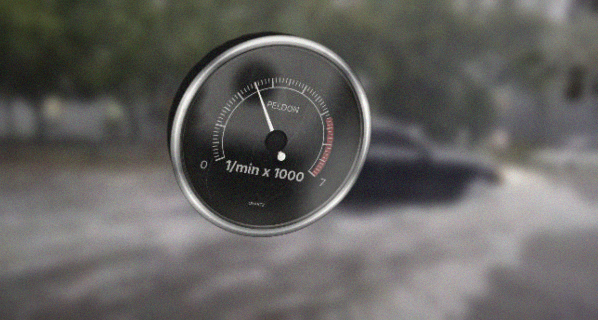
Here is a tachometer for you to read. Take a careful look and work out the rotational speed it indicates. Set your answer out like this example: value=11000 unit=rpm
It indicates value=2500 unit=rpm
